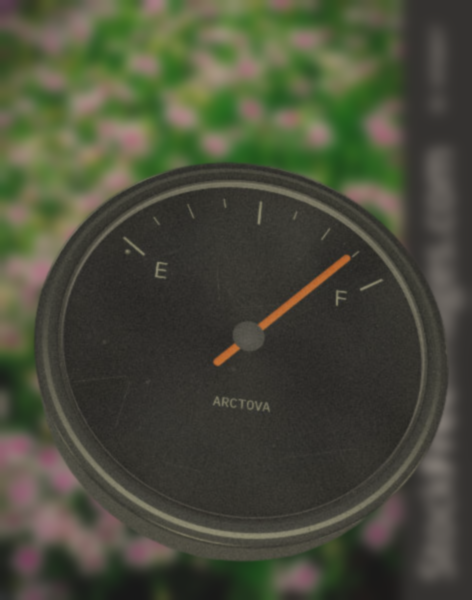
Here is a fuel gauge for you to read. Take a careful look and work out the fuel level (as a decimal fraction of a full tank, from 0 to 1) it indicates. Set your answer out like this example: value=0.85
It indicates value=0.875
